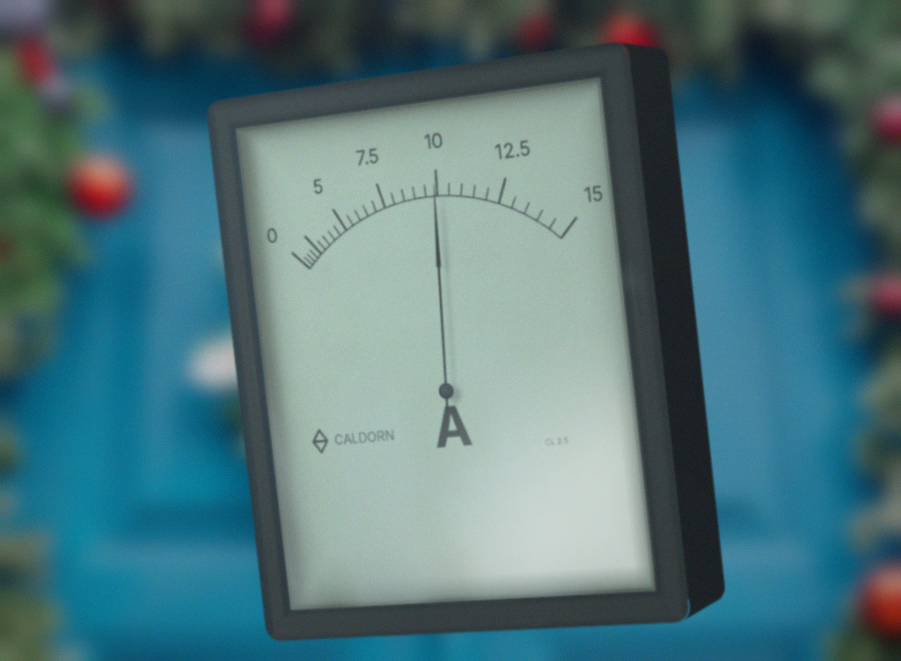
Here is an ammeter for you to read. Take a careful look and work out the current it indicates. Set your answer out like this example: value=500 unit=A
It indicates value=10 unit=A
